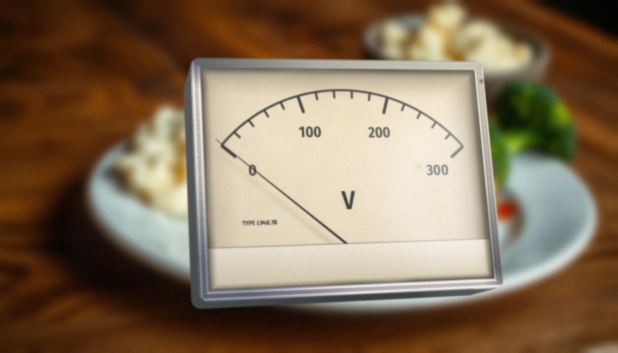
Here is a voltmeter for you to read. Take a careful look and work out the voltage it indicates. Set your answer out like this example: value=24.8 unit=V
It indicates value=0 unit=V
